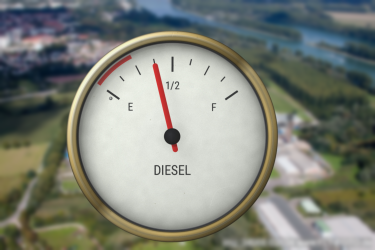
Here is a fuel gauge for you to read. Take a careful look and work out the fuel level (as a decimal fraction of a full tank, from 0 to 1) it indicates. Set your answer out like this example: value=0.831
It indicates value=0.375
